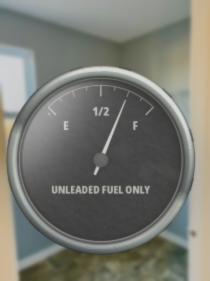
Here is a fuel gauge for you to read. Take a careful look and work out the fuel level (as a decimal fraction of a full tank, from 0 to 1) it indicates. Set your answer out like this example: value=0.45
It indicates value=0.75
